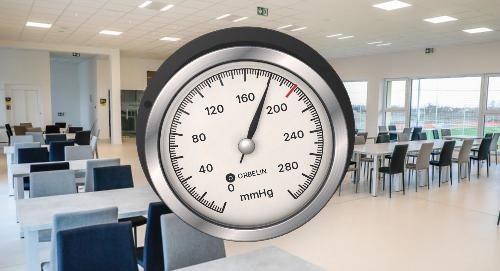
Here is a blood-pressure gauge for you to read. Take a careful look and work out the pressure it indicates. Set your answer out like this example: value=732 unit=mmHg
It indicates value=180 unit=mmHg
